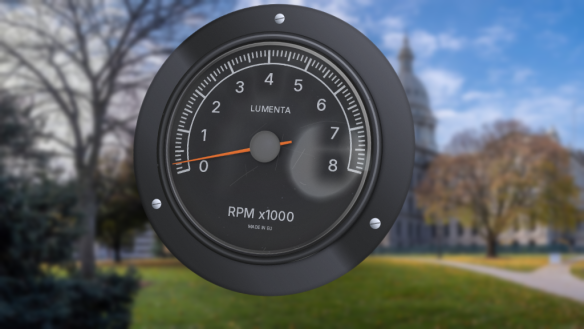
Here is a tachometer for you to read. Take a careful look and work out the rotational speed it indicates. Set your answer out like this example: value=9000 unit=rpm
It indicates value=200 unit=rpm
